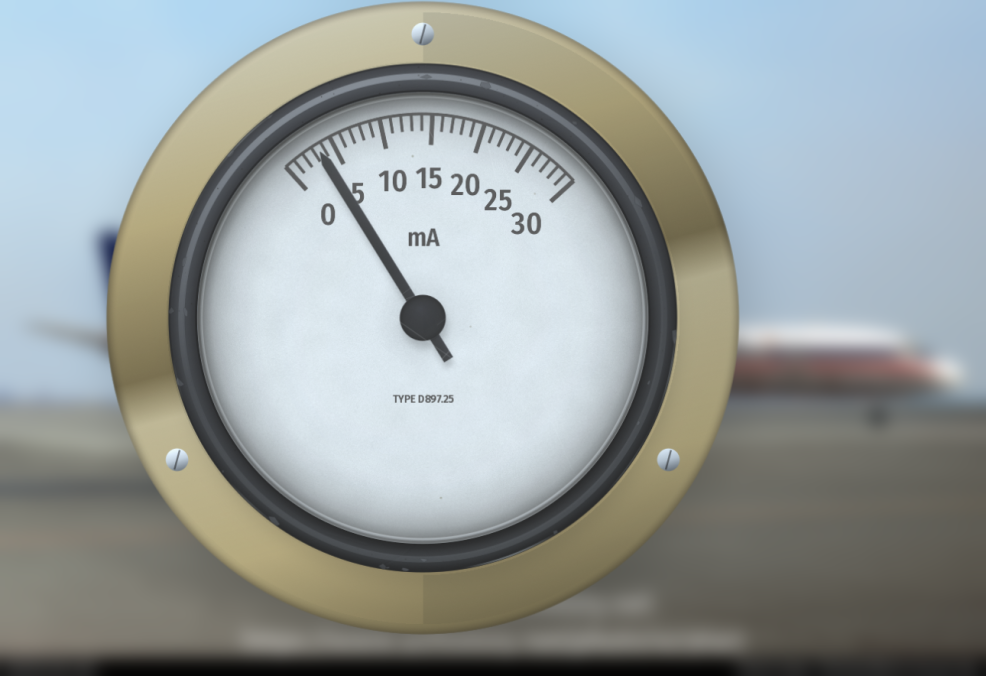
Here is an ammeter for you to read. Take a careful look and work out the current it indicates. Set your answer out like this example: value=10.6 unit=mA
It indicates value=3.5 unit=mA
